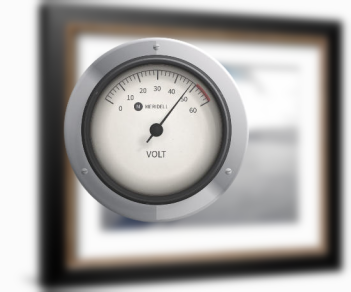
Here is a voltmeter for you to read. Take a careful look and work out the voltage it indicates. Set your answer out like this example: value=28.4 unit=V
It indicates value=48 unit=V
